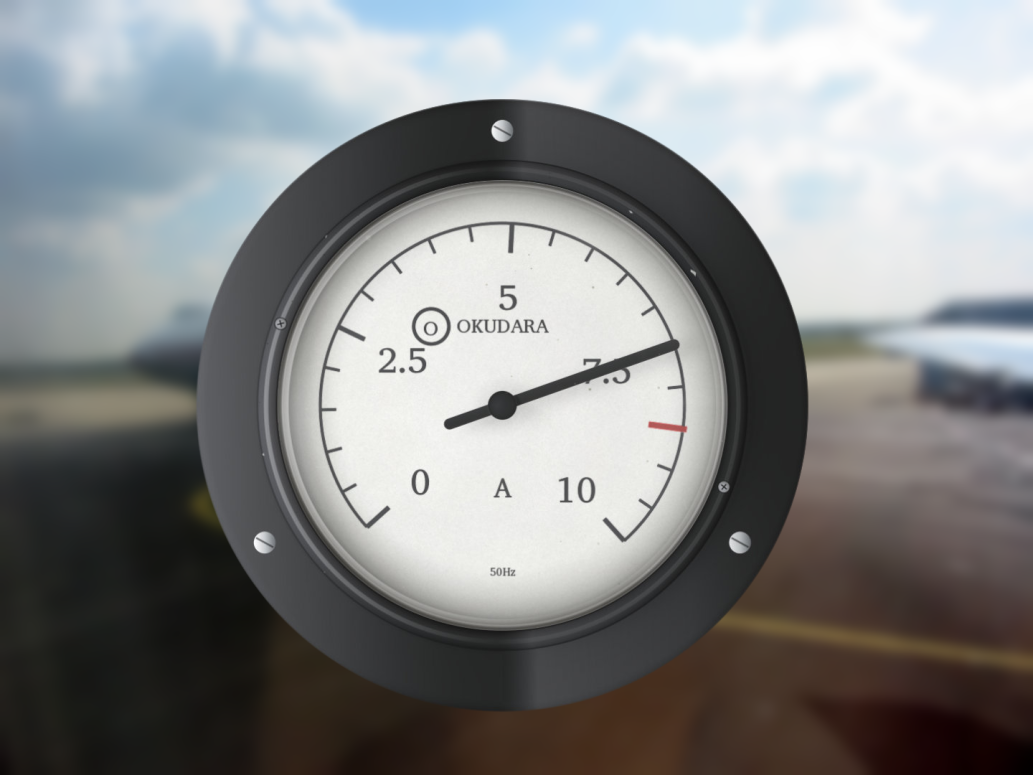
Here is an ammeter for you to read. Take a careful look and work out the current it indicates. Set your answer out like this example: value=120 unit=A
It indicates value=7.5 unit=A
